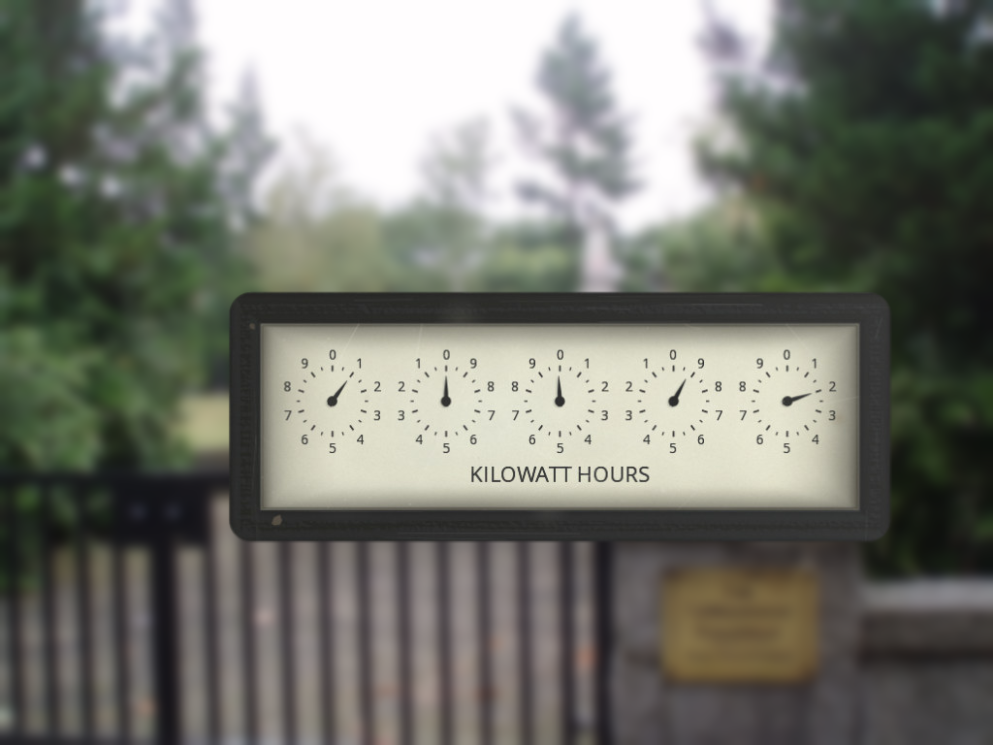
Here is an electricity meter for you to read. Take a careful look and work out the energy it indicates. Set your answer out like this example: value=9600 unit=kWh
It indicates value=9992 unit=kWh
